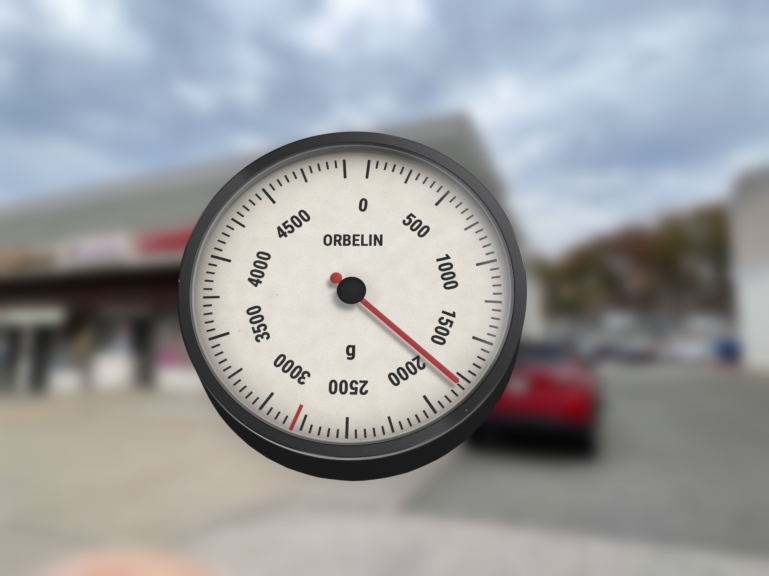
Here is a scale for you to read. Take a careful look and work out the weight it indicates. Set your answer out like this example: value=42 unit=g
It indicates value=1800 unit=g
